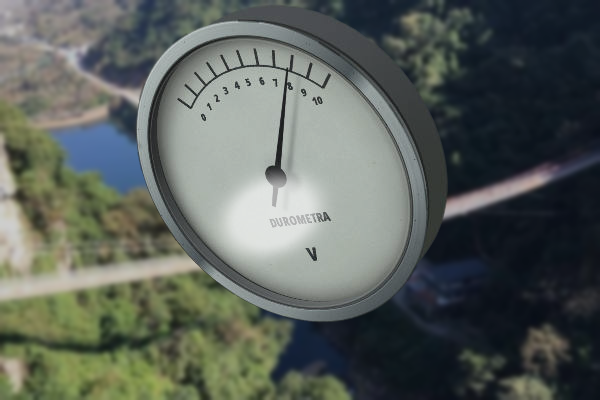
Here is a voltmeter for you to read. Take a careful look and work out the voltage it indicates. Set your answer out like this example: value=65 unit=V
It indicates value=8 unit=V
